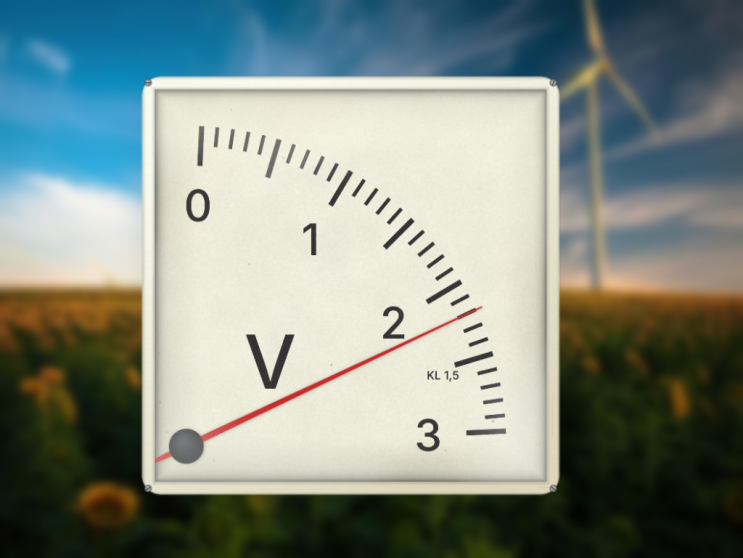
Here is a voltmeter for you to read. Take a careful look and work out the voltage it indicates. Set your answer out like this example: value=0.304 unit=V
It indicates value=2.2 unit=V
